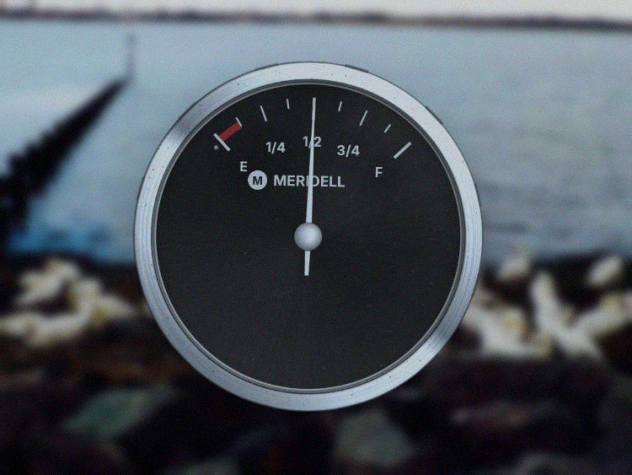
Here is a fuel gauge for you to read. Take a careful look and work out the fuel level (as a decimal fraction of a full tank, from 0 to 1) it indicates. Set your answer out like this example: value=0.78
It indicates value=0.5
